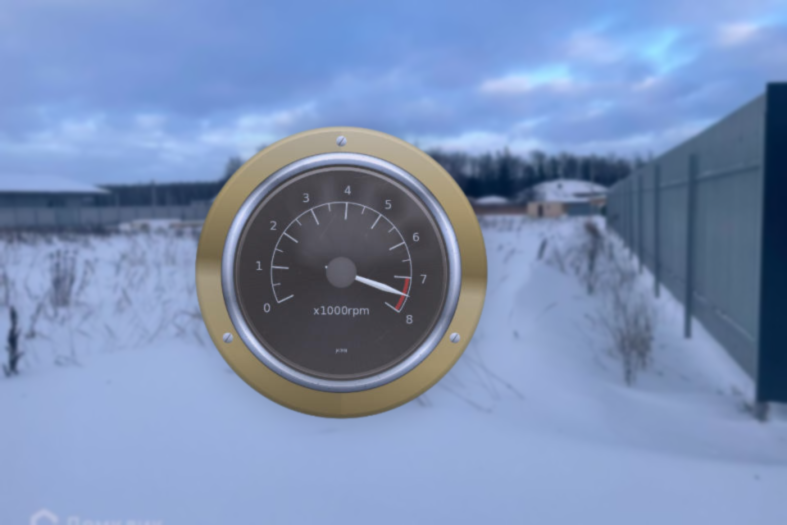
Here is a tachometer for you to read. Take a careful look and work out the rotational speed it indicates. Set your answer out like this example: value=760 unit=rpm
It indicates value=7500 unit=rpm
